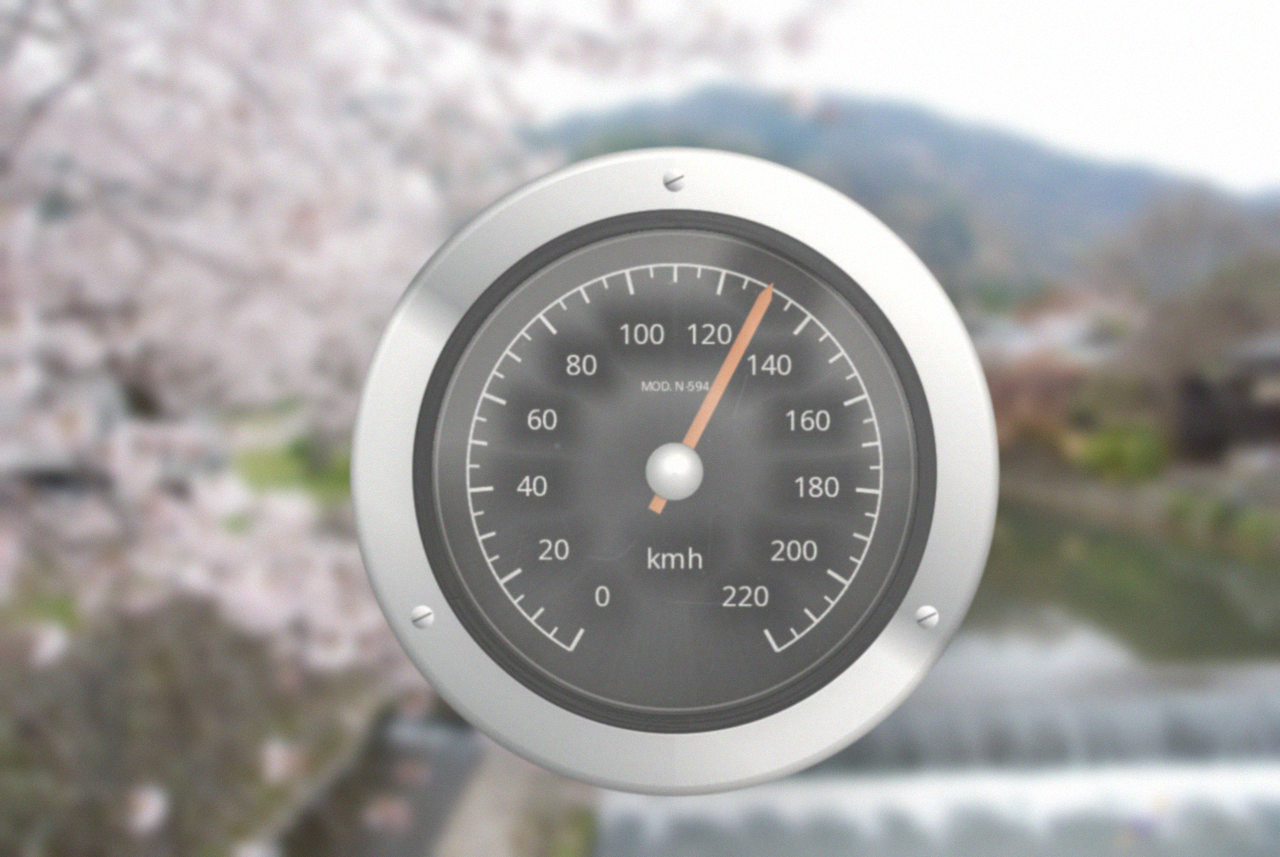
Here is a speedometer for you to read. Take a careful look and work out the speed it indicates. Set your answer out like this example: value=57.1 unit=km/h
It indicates value=130 unit=km/h
